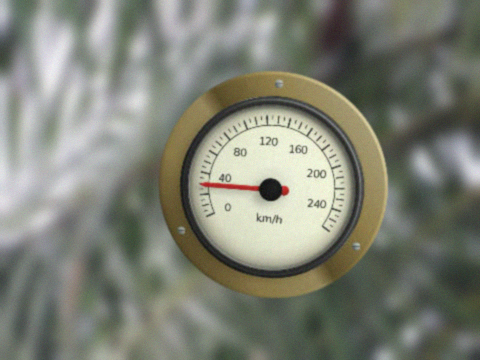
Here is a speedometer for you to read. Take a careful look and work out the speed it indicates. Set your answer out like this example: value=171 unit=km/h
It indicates value=30 unit=km/h
